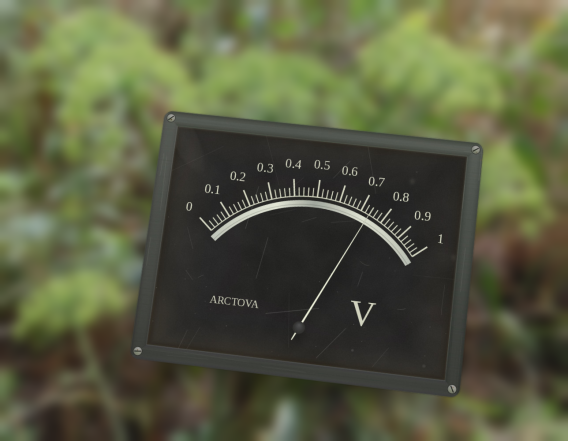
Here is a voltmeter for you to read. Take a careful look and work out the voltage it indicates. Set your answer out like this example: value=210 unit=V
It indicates value=0.74 unit=V
